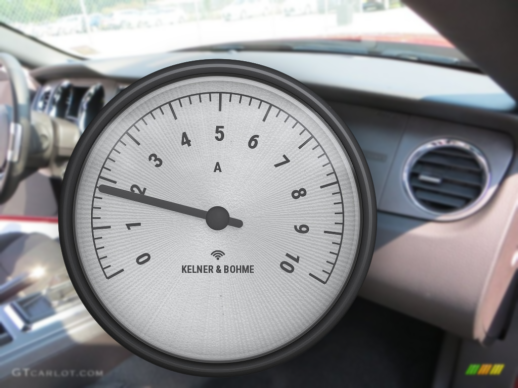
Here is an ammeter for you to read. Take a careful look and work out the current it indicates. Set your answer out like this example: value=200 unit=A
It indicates value=1.8 unit=A
